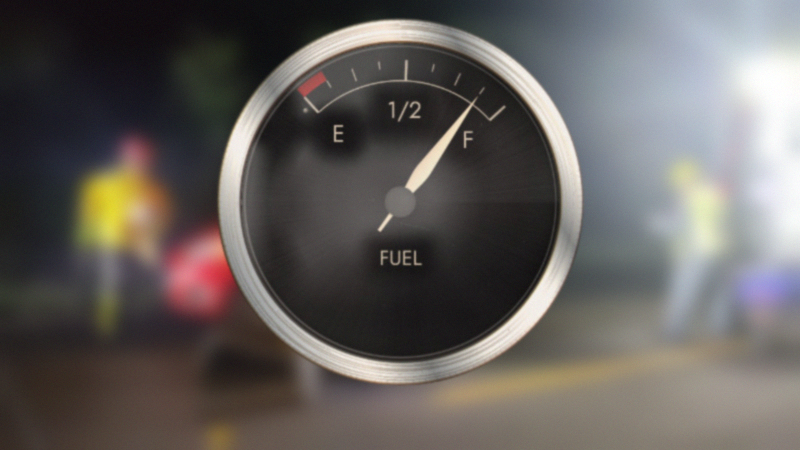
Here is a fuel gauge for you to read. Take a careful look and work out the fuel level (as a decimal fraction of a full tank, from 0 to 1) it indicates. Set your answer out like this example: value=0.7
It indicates value=0.875
